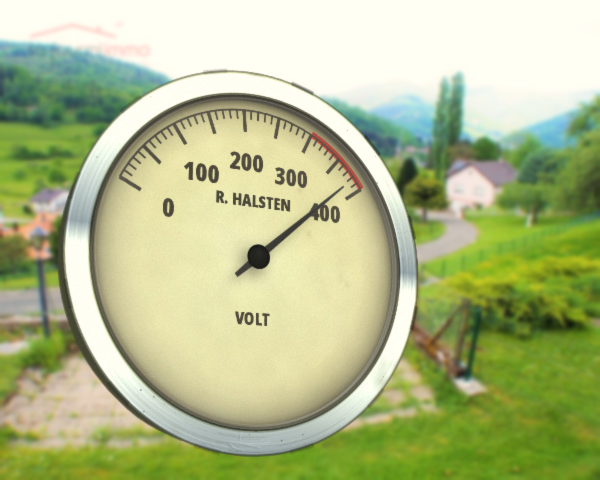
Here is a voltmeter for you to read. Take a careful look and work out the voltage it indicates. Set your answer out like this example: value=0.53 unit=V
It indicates value=380 unit=V
